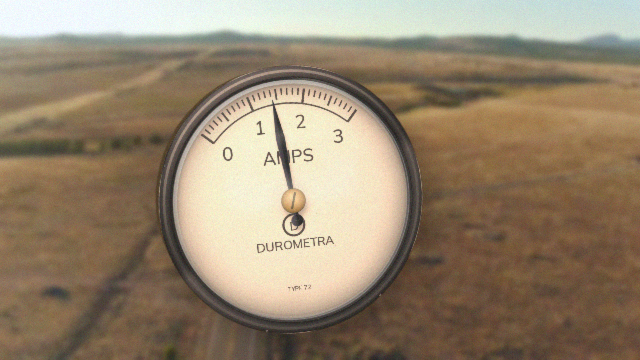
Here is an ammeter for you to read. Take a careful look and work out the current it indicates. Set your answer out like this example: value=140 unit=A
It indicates value=1.4 unit=A
